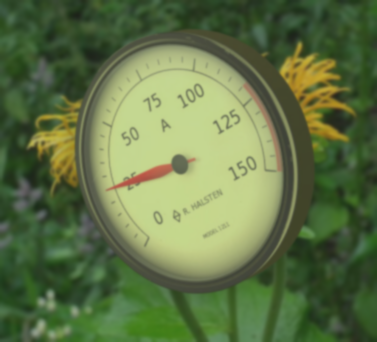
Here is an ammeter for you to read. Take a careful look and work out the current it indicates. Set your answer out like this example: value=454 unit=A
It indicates value=25 unit=A
